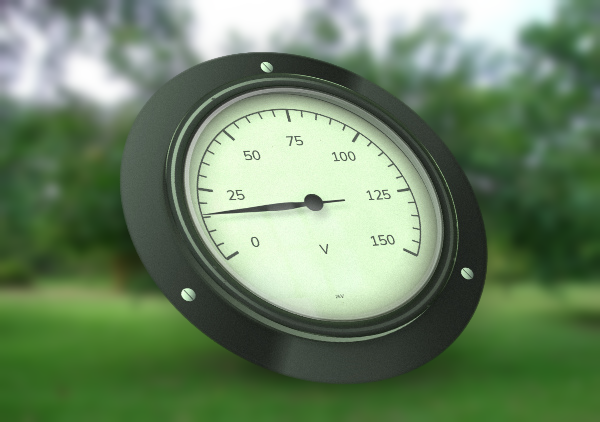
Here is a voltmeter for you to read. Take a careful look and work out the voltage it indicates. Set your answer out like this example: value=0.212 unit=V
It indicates value=15 unit=V
